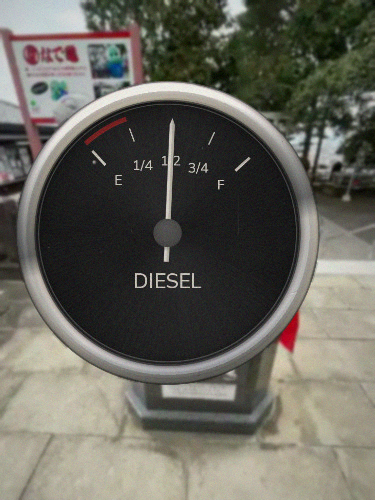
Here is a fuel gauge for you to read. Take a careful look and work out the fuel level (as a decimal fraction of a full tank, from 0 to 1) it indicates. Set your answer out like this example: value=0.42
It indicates value=0.5
